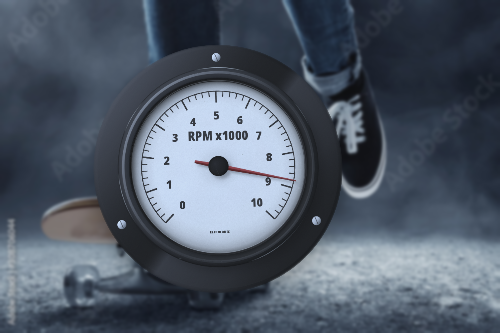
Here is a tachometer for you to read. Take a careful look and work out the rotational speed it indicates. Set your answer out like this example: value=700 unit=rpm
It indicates value=8800 unit=rpm
